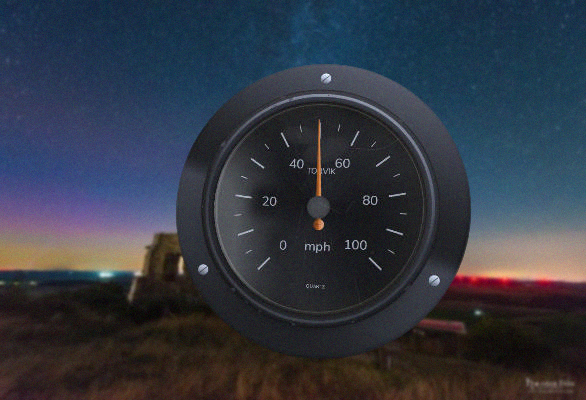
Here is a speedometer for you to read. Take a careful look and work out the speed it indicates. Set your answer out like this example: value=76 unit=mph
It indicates value=50 unit=mph
